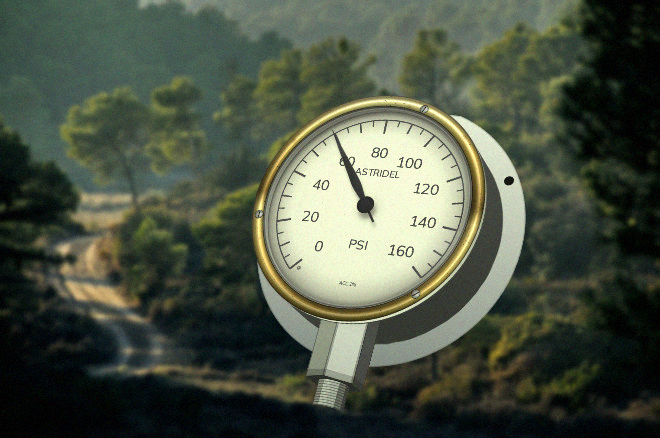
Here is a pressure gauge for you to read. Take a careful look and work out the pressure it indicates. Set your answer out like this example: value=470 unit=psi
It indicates value=60 unit=psi
